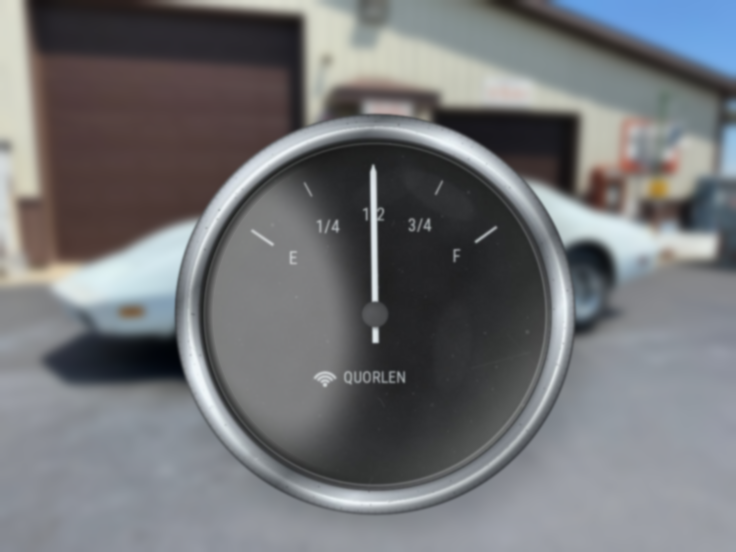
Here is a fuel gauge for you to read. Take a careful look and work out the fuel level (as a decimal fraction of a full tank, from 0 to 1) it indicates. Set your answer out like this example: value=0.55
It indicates value=0.5
